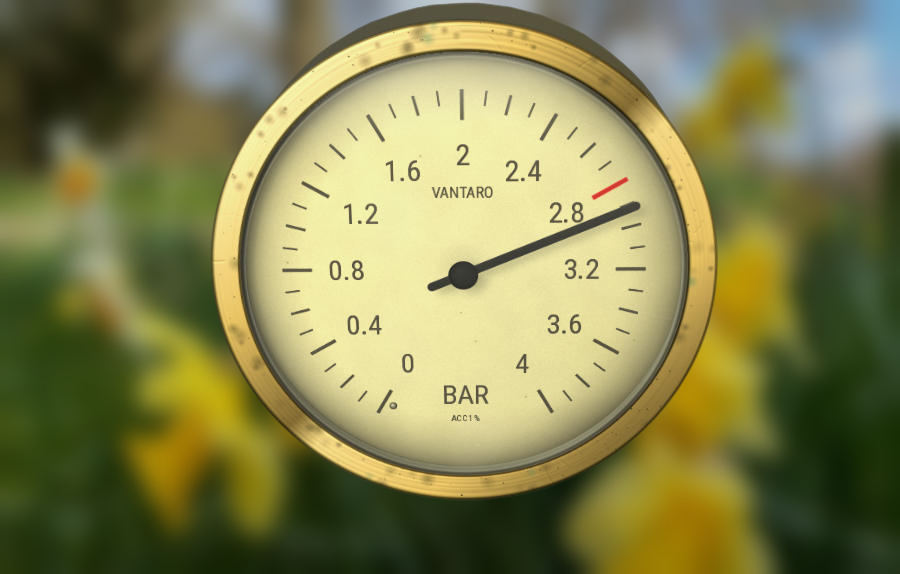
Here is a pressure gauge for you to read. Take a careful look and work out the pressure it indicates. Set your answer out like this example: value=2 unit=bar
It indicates value=2.9 unit=bar
